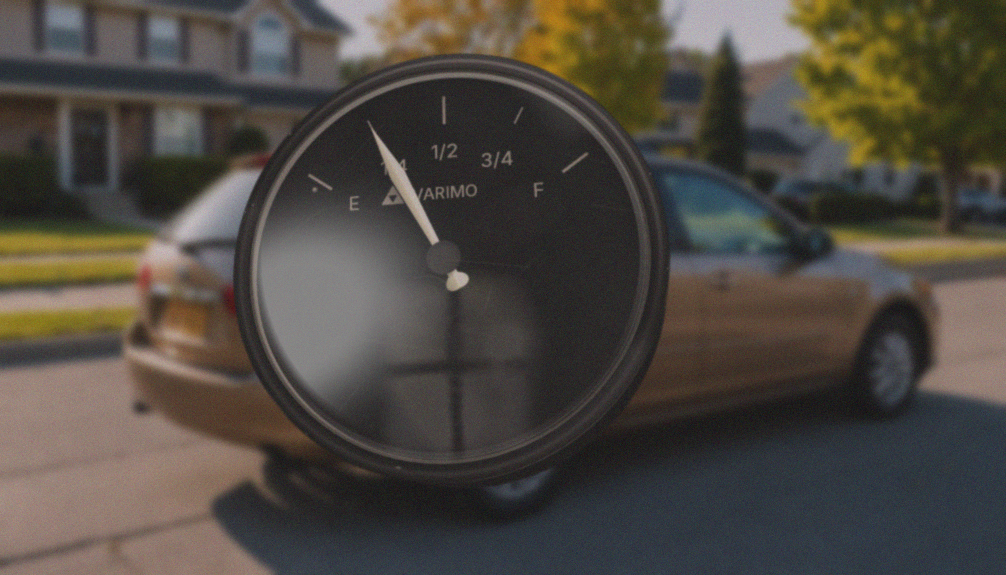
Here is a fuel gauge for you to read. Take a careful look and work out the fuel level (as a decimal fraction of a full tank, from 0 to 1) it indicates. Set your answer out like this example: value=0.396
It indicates value=0.25
